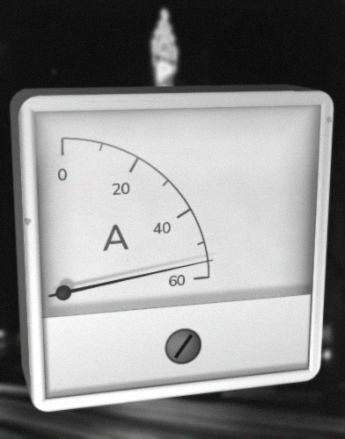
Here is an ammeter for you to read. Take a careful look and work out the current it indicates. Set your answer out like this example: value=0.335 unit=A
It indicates value=55 unit=A
